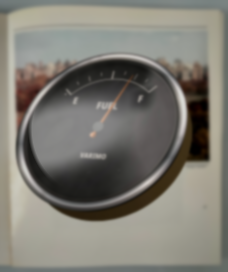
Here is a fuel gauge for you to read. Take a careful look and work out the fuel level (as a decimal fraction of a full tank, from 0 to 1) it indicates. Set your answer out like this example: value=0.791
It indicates value=0.75
